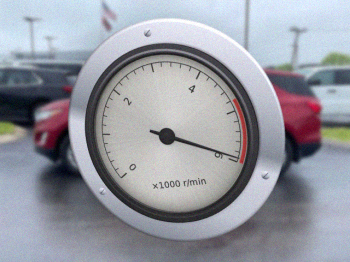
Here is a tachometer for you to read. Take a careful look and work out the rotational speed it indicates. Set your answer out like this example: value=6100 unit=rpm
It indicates value=5900 unit=rpm
